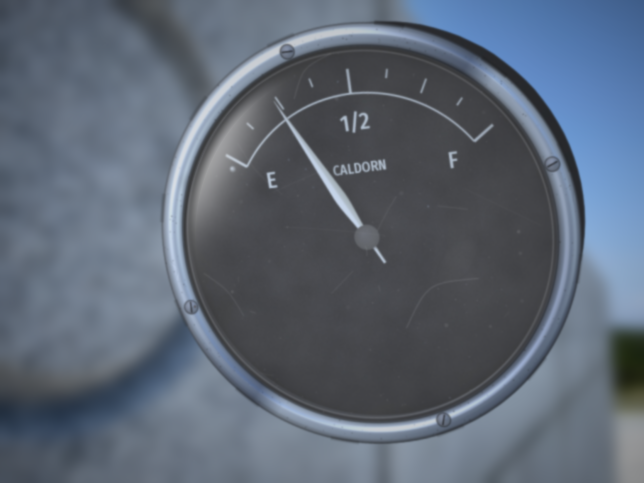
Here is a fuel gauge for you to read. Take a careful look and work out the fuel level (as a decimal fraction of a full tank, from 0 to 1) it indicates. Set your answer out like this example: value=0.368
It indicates value=0.25
